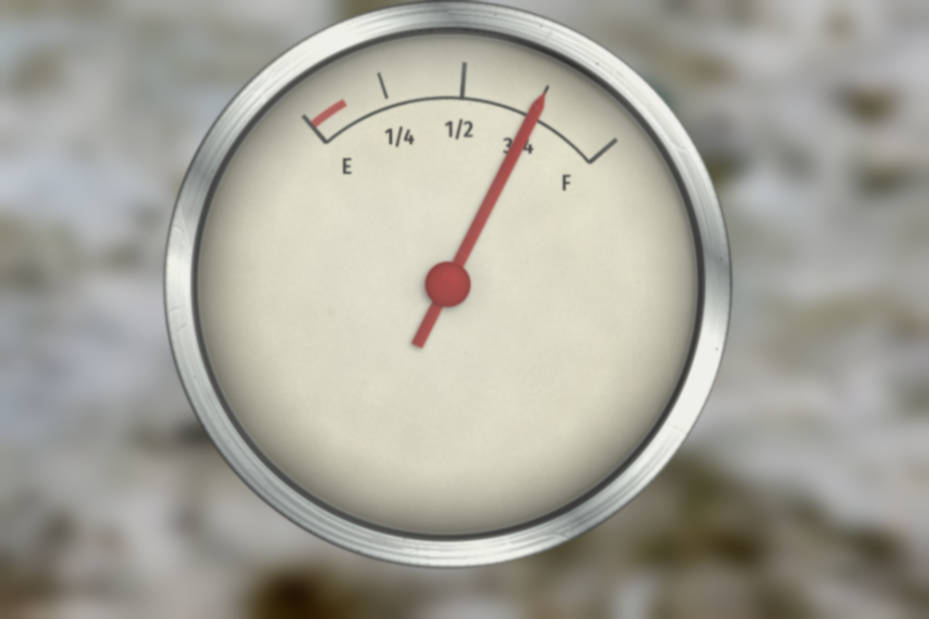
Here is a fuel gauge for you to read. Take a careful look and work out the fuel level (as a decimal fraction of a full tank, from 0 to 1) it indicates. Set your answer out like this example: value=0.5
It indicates value=0.75
